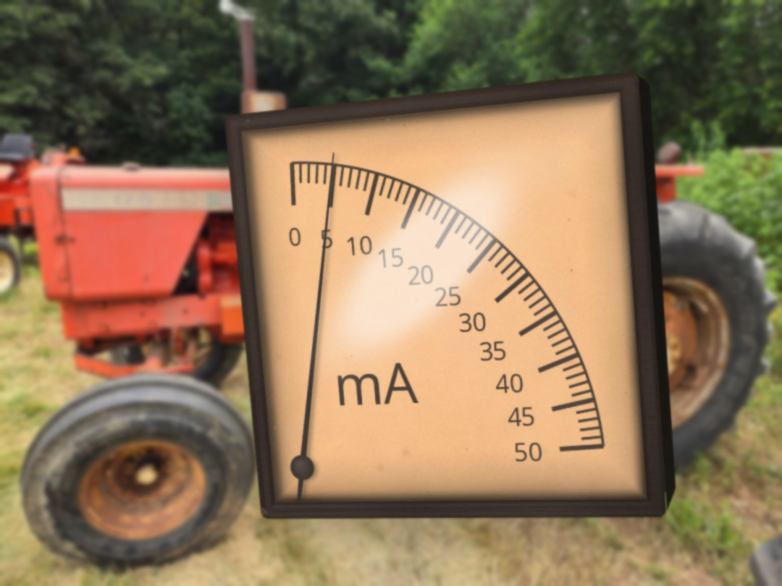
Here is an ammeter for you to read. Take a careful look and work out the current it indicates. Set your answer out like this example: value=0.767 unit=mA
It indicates value=5 unit=mA
